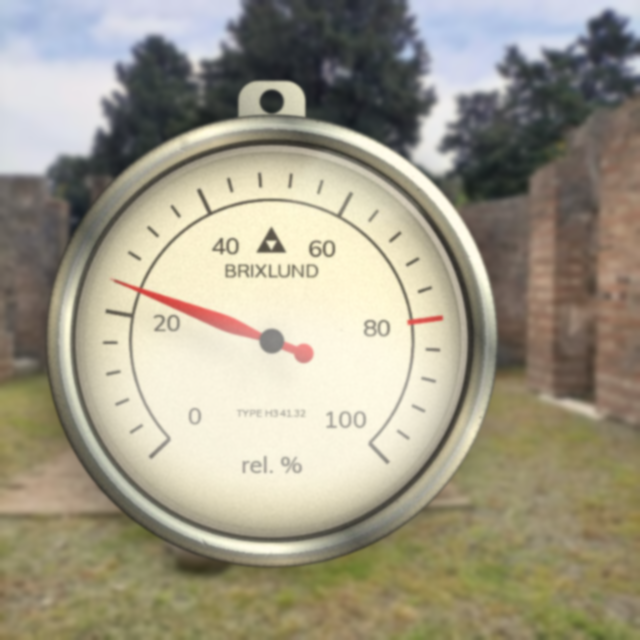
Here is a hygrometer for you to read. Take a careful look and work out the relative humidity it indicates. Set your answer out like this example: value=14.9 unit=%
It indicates value=24 unit=%
